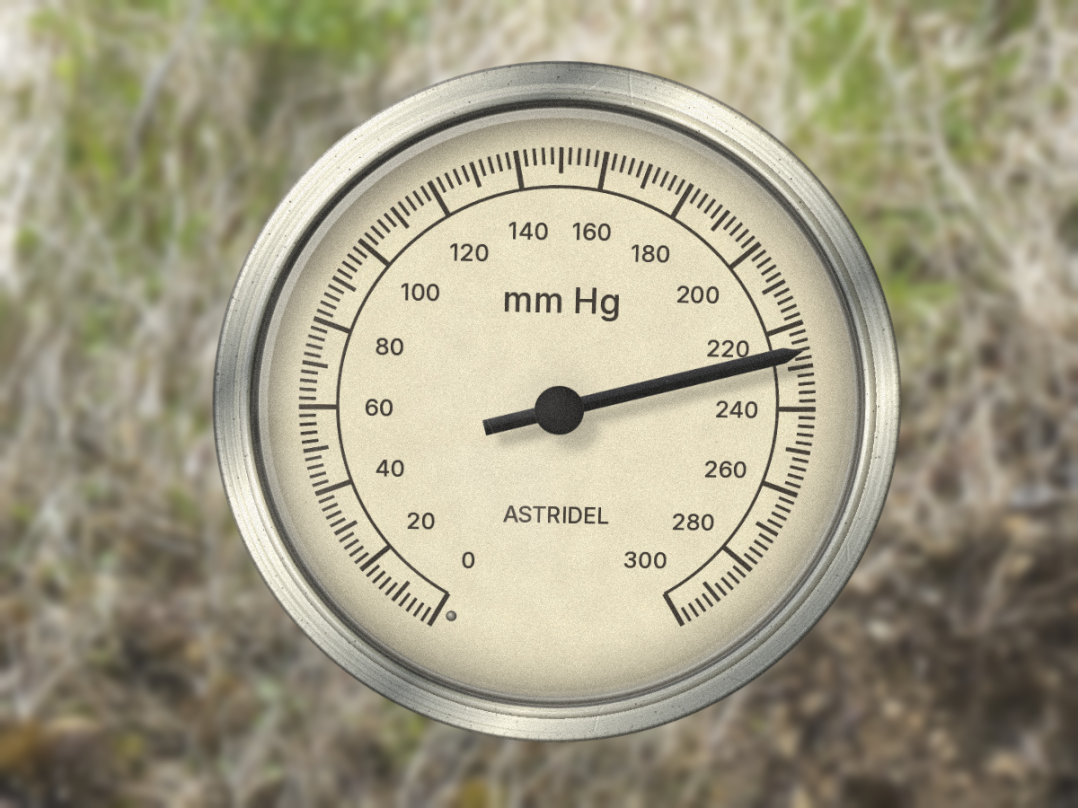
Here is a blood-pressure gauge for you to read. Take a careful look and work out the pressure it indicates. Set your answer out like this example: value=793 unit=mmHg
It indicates value=226 unit=mmHg
